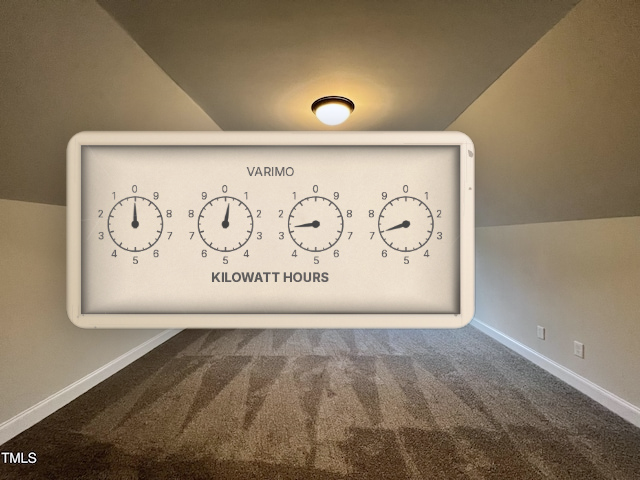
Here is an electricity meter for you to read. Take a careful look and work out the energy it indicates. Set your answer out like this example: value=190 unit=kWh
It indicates value=27 unit=kWh
